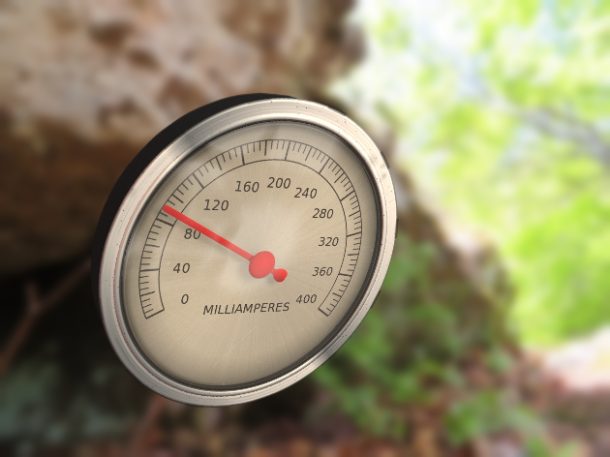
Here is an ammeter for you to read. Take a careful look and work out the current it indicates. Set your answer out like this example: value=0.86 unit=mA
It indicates value=90 unit=mA
